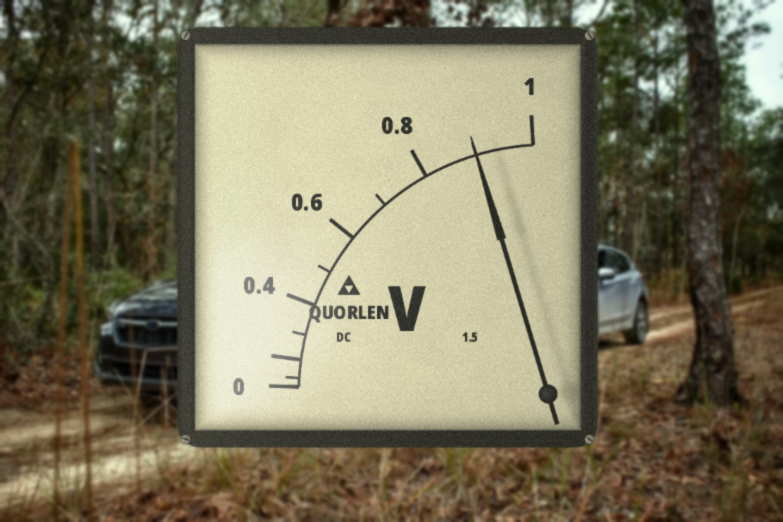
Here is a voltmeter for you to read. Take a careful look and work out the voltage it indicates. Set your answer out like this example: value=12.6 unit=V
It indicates value=0.9 unit=V
